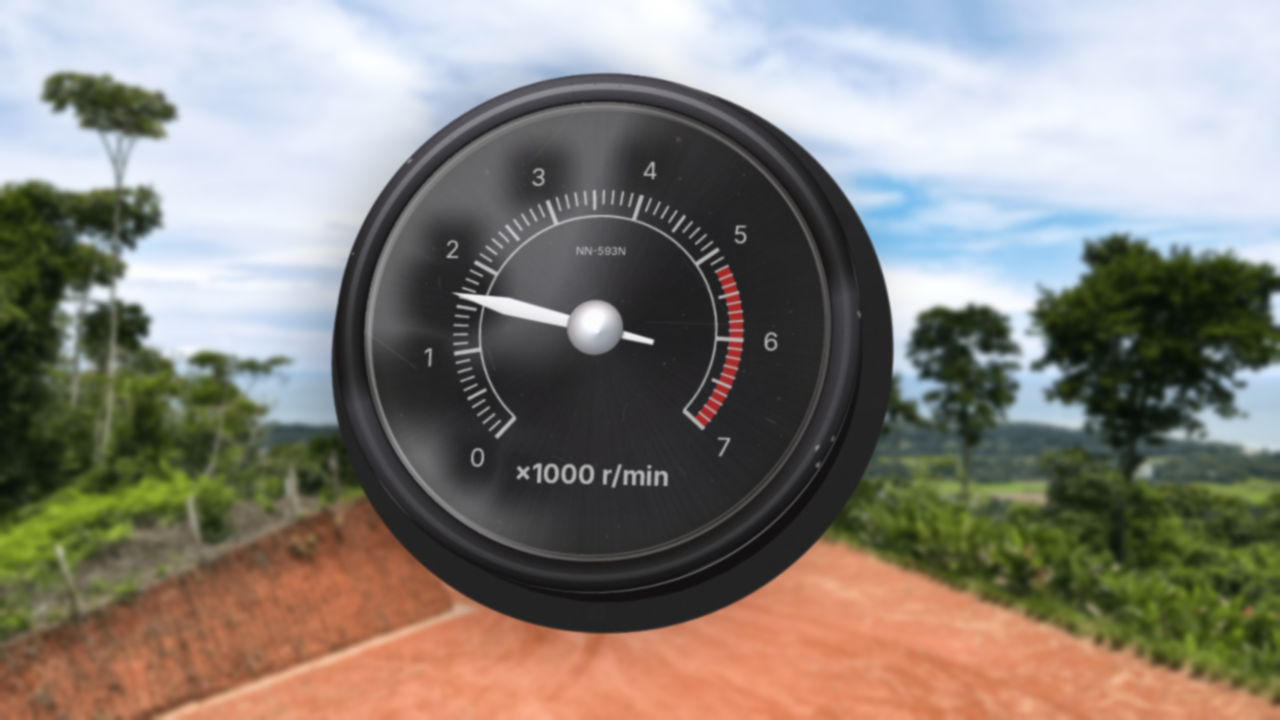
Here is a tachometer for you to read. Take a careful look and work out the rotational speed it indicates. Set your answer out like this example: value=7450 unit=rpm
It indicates value=1600 unit=rpm
